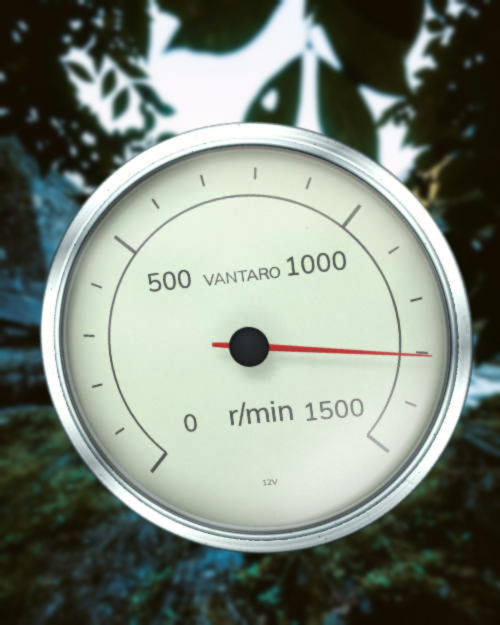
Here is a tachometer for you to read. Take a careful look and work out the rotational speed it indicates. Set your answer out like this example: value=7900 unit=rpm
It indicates value=1300 unit=rpm
